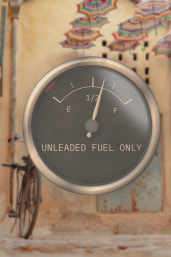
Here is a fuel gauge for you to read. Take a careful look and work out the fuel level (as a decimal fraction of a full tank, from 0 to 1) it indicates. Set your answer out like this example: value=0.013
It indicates value=0.625
